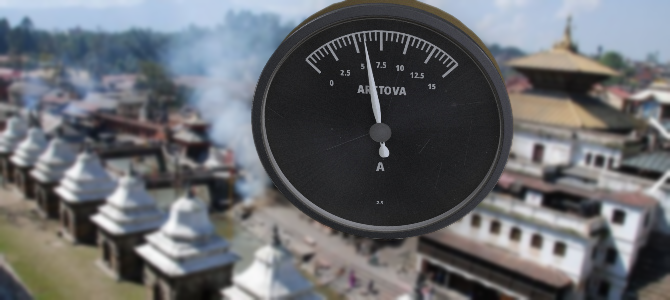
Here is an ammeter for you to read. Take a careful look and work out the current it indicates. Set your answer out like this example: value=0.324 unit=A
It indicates value=6 unit=A
